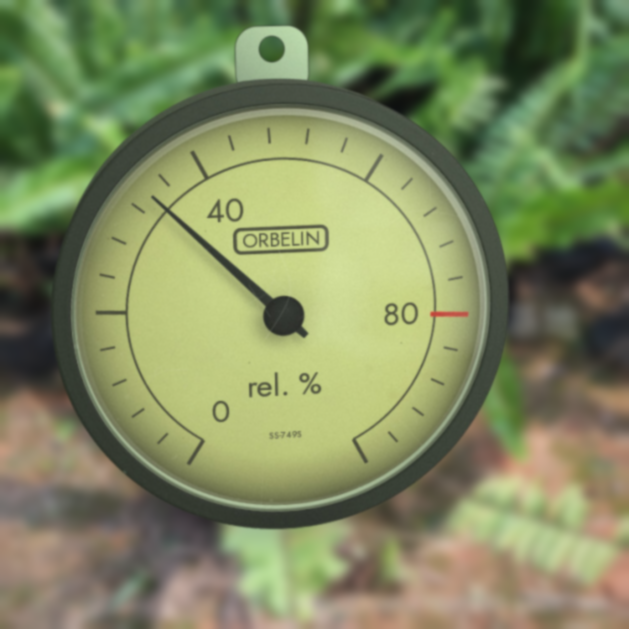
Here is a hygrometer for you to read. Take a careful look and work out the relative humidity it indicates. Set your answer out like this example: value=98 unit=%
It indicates value=34 unit=%
